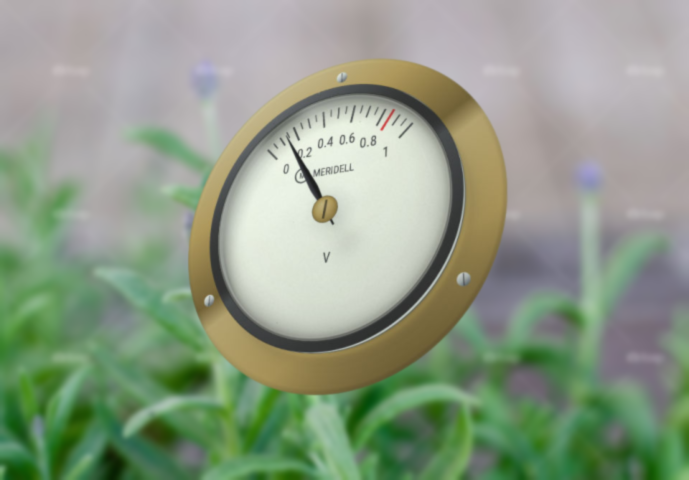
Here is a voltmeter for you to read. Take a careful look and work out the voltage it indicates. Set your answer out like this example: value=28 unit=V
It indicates value=0.15 unit=V
